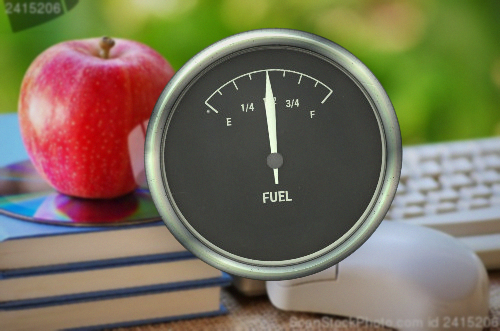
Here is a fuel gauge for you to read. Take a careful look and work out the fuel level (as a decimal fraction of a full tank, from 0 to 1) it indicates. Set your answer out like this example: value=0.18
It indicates value=0.5
